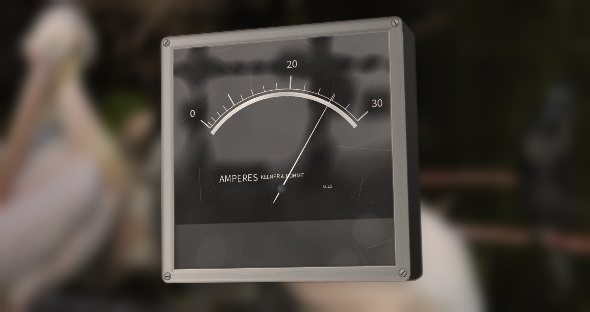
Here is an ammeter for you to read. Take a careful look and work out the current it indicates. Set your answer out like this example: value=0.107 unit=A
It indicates value=26 unit=A
